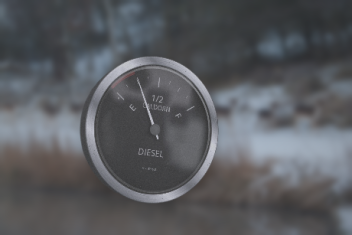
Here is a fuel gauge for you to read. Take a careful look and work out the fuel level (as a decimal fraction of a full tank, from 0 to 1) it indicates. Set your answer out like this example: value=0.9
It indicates value=0.25
